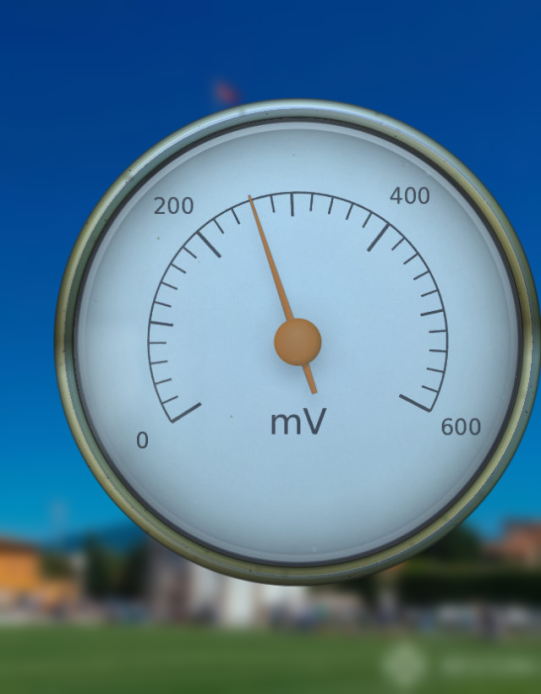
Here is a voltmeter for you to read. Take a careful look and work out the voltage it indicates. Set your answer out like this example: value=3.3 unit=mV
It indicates value=260 unit=mV
